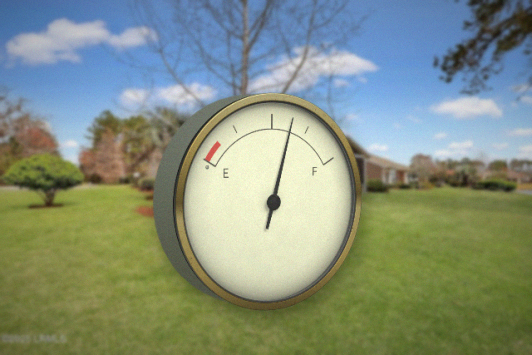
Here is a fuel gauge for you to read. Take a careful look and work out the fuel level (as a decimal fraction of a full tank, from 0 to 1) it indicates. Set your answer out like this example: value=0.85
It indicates value=0.625
